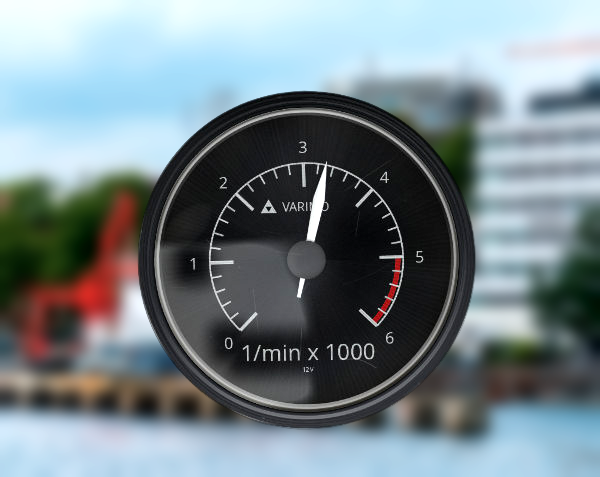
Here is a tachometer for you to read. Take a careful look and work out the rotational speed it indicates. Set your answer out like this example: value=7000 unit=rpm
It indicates value=3300 unit=rpm
